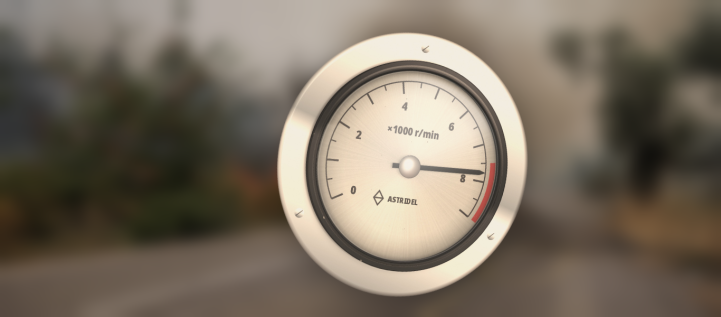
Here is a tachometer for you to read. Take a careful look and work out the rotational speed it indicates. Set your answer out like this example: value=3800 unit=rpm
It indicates value=7750 unit=rpm
